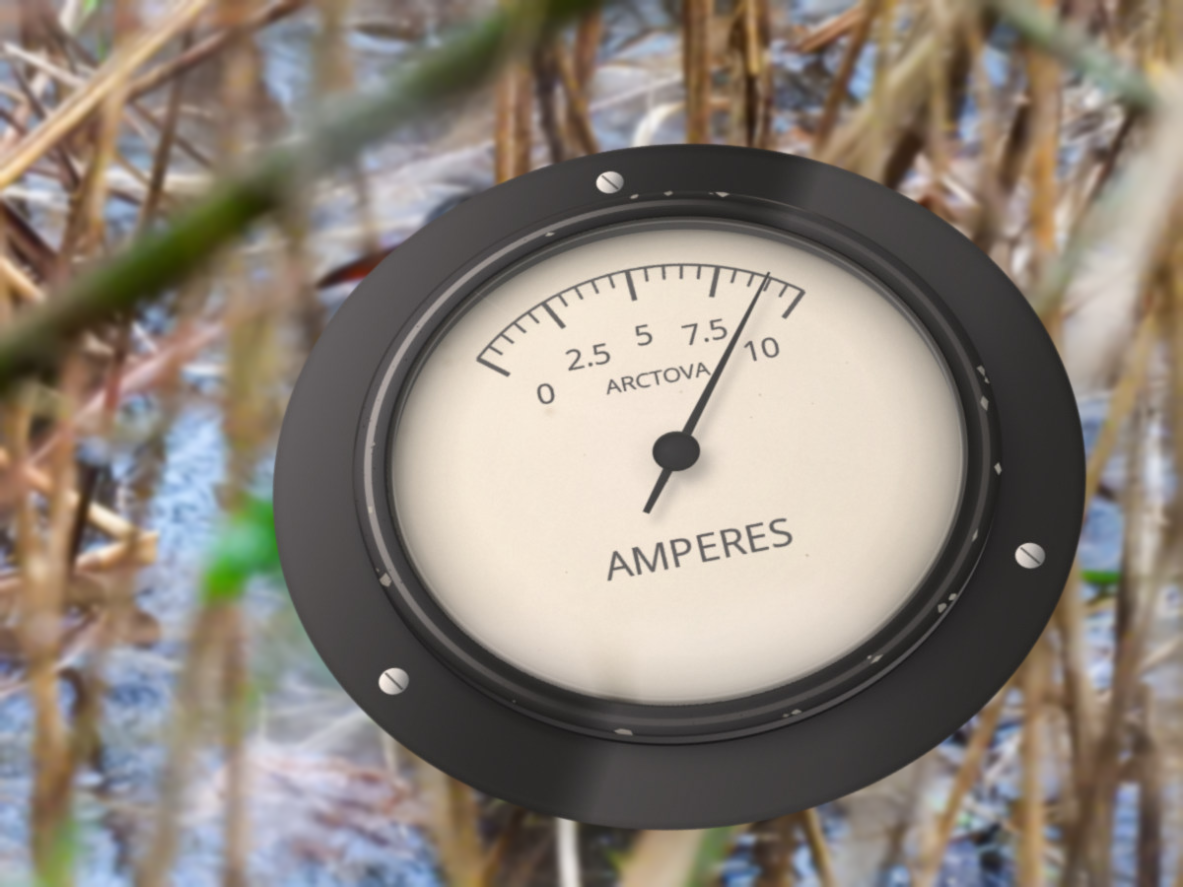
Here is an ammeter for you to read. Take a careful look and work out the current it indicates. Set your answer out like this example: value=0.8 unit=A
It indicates value=9 unit=A
